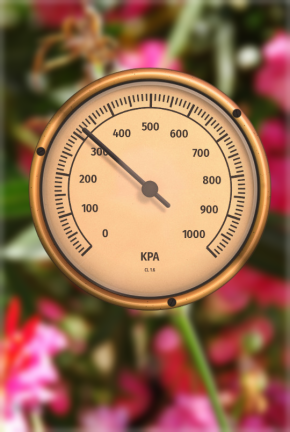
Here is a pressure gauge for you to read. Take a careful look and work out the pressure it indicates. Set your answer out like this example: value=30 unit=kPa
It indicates value=320 unit=kPa
